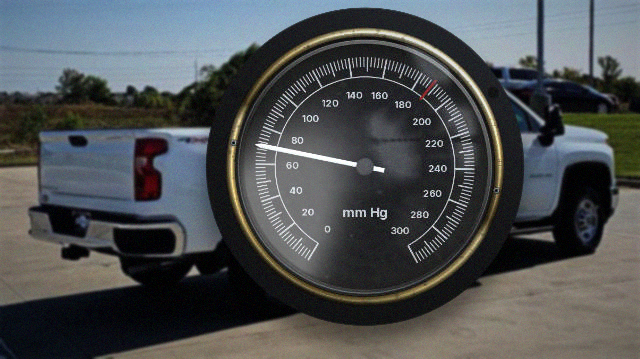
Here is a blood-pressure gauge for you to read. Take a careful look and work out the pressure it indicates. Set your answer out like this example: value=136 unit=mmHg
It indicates value=70 unit=mmHg
